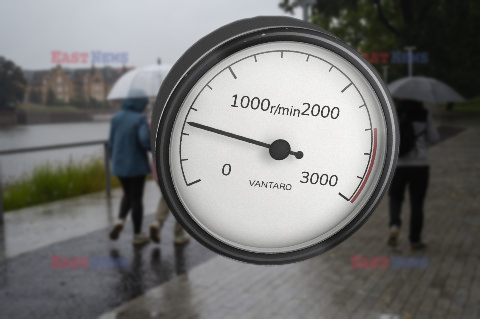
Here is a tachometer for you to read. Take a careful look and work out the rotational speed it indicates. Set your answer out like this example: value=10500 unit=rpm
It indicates value=500 unit=rpm
